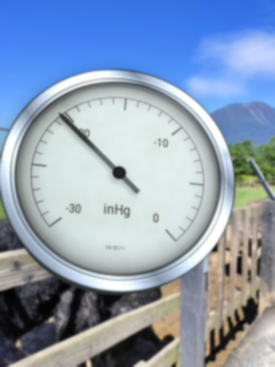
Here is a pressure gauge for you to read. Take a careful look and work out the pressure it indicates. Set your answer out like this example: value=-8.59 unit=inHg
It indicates value=-20.5 unit=inHg
